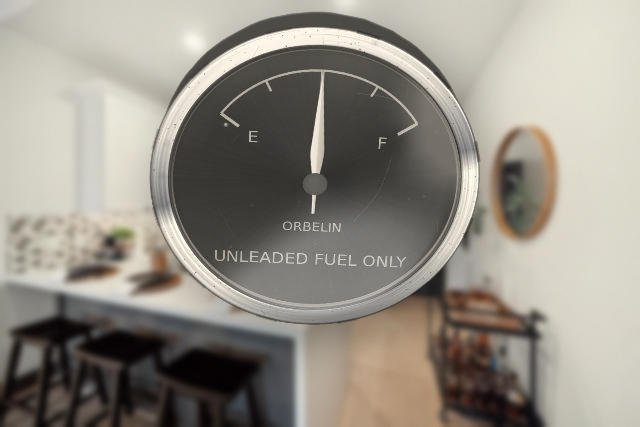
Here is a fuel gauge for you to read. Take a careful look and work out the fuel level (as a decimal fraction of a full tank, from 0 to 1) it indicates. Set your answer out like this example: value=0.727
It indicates value=0.5
